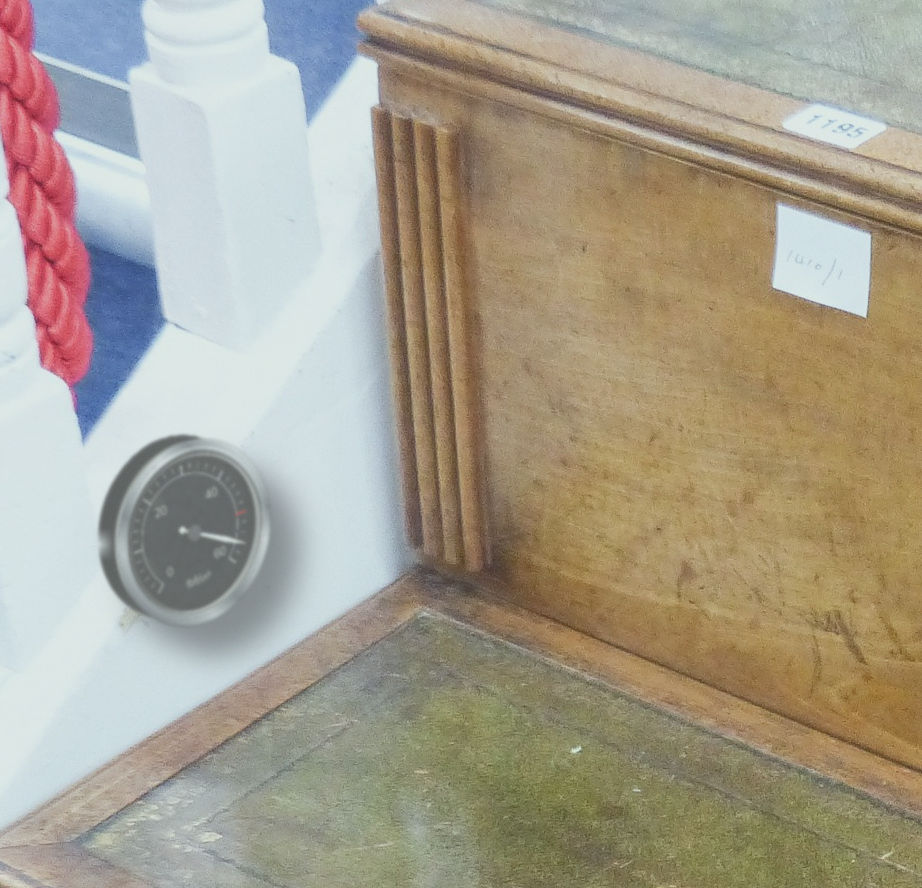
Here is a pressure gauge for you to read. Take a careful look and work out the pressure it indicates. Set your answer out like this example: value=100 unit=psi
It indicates value=56 unit=psi
